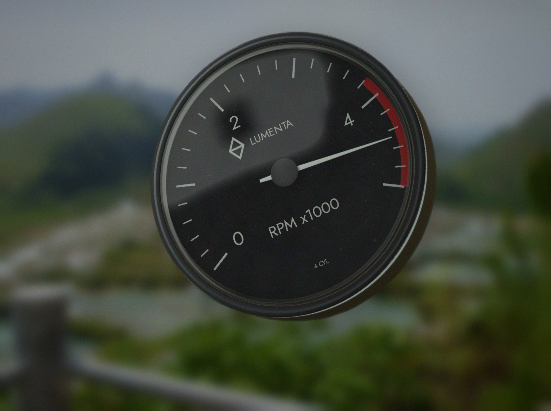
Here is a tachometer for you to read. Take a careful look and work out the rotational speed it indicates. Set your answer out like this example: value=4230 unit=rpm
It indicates value=4500 unit=rpm
